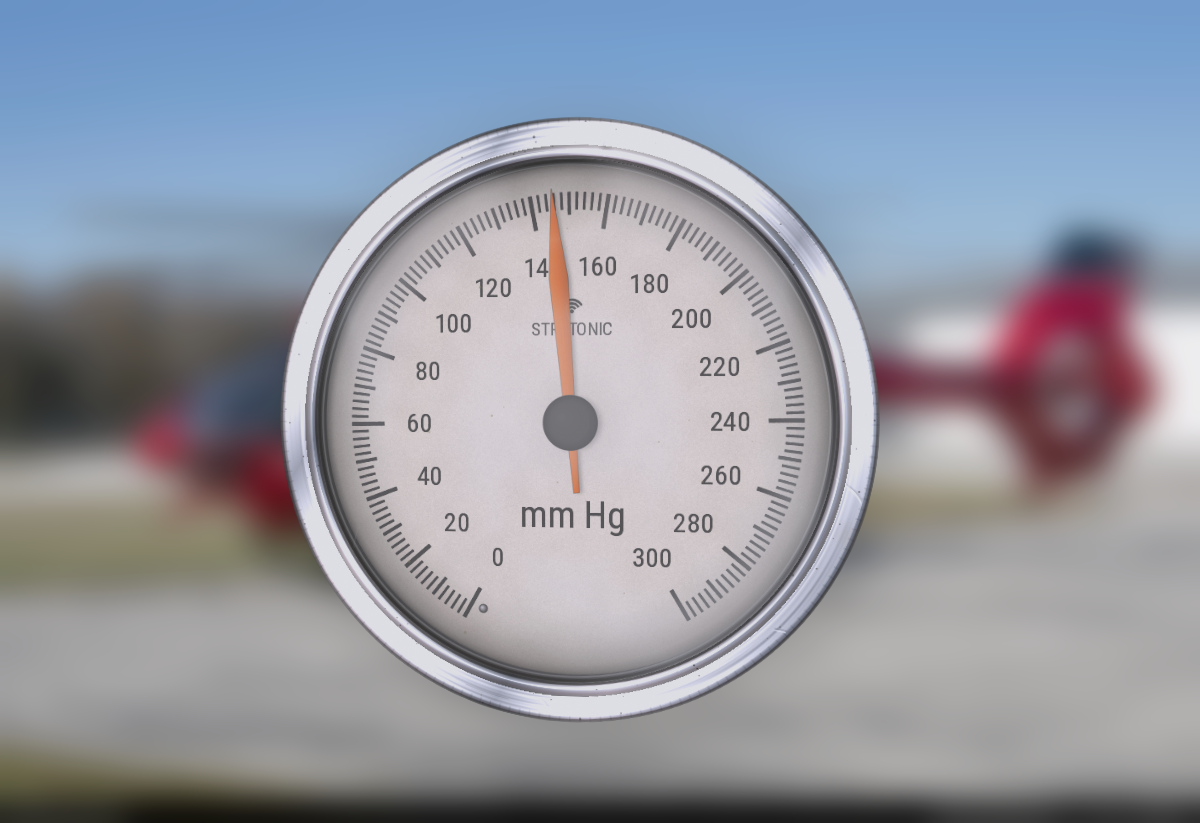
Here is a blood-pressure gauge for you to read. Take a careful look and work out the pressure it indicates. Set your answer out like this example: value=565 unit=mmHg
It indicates value=146 unit=mmHg
